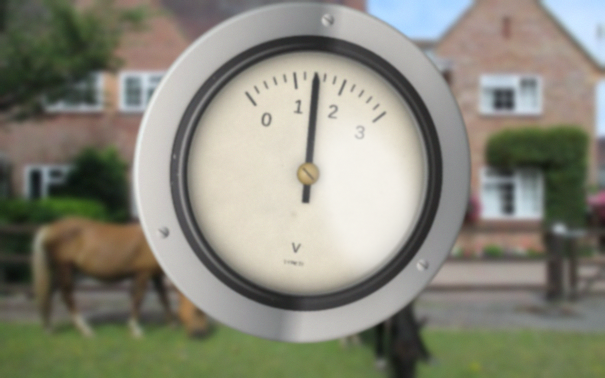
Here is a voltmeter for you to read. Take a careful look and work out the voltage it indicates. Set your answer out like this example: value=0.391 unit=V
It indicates value=1.4 unit=V
